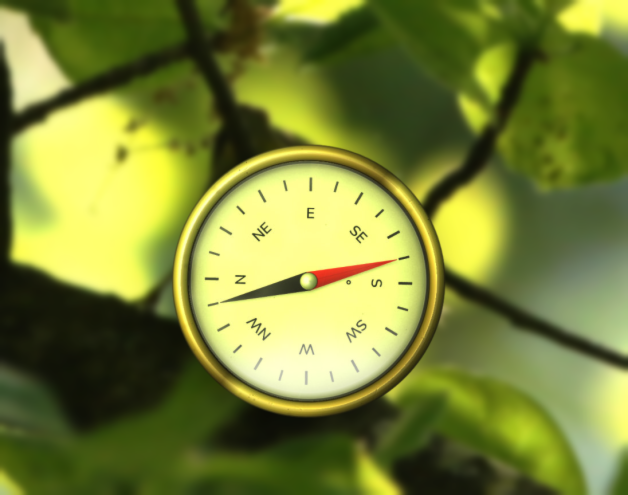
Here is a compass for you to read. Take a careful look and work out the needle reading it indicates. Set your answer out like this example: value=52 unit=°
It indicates value=165 unit=°
